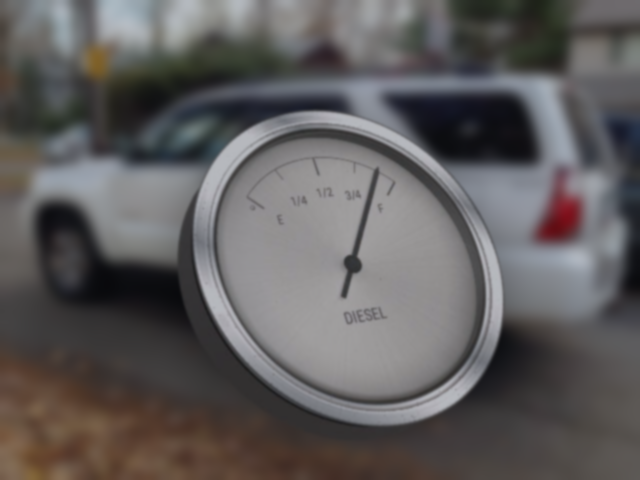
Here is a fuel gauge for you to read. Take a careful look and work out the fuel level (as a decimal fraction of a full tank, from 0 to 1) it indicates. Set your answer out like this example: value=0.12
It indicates value=0.875
